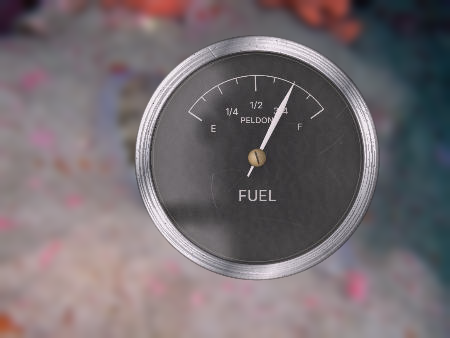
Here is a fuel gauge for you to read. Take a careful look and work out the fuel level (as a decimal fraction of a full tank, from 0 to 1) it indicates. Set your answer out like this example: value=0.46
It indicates value=0.75
